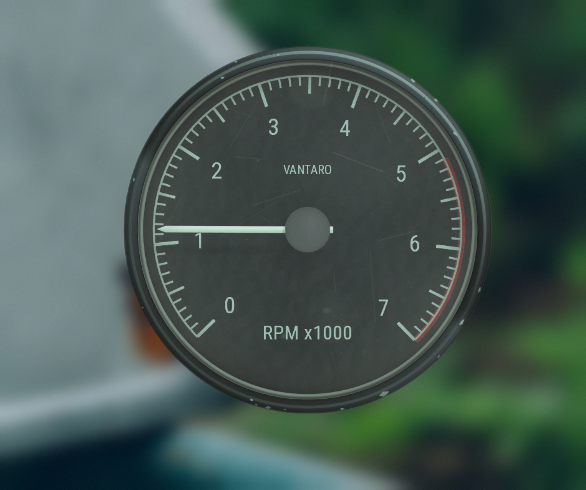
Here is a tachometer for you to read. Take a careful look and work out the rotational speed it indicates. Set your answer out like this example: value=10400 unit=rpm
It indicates value=1150 unit=rpm
